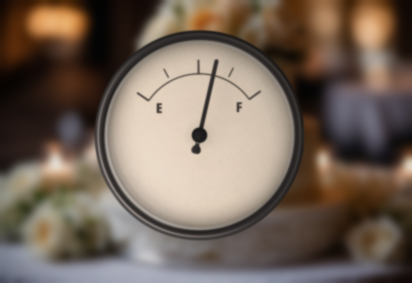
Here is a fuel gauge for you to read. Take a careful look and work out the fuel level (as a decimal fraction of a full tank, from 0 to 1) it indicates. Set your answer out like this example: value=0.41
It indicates value=0.625
